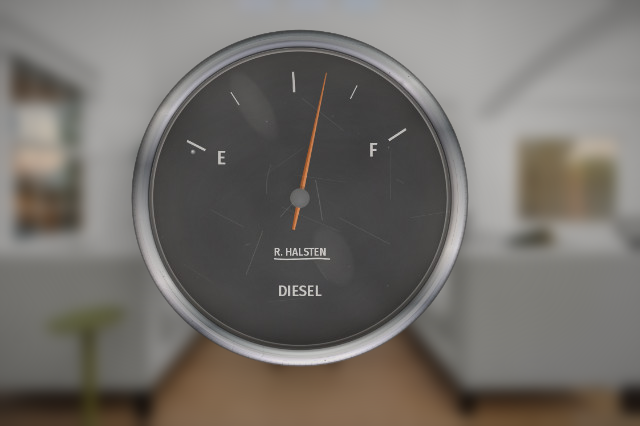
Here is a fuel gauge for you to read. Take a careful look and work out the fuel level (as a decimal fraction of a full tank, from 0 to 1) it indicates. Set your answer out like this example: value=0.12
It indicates value=0.625
